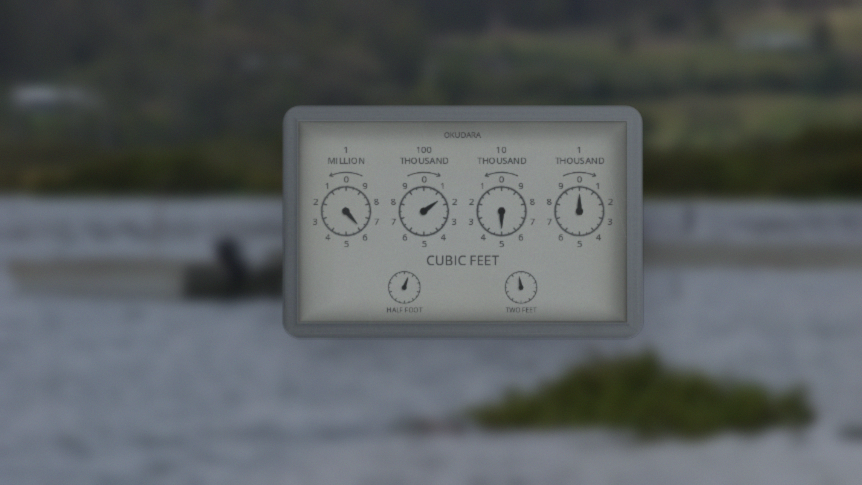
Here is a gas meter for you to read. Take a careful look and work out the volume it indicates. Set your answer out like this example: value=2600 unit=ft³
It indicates value=615000 unit=ft³
